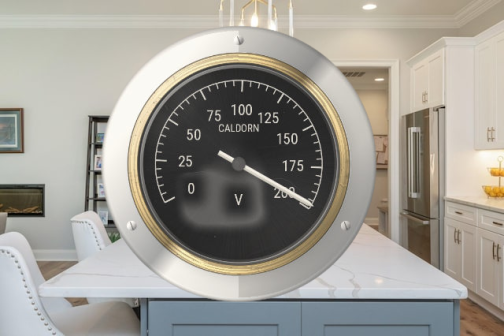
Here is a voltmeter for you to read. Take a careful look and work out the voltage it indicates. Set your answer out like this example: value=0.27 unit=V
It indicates value=197.5 unit=V
